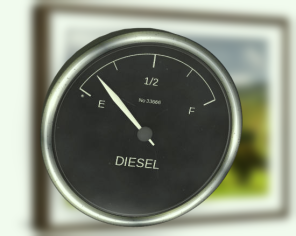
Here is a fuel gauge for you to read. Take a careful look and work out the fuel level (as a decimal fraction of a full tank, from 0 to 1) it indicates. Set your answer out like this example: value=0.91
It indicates value=0.125
